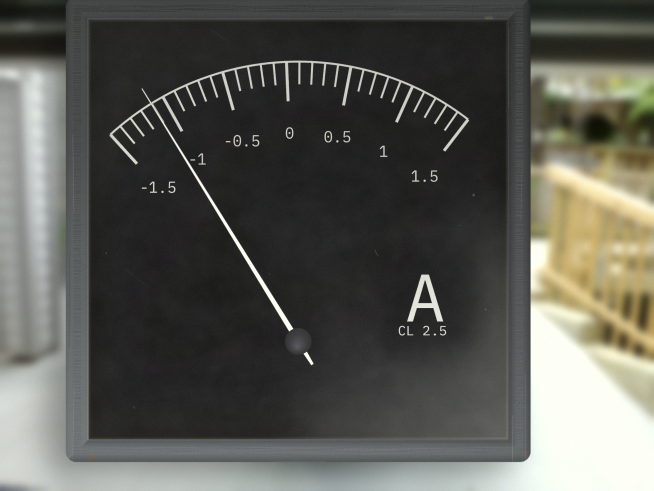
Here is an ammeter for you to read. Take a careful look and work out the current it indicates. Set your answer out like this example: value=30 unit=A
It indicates value=-1.1 unit=A
